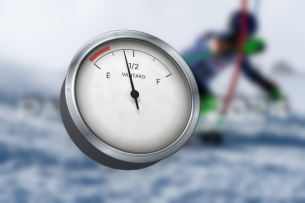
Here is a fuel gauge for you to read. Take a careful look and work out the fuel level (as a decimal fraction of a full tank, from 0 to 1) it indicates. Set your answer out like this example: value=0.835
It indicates value=0.375
